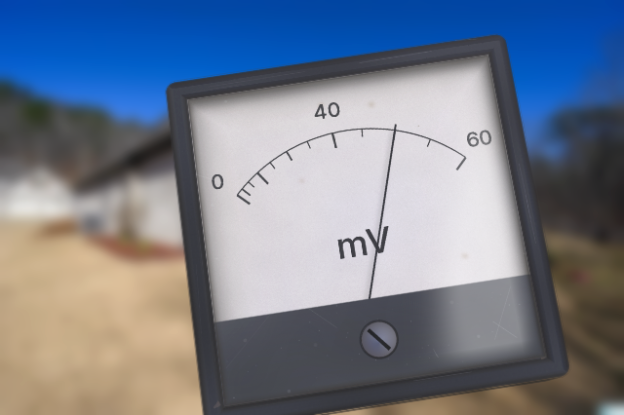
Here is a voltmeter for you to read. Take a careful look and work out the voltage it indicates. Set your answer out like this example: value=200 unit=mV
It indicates value=50 unit=mV
